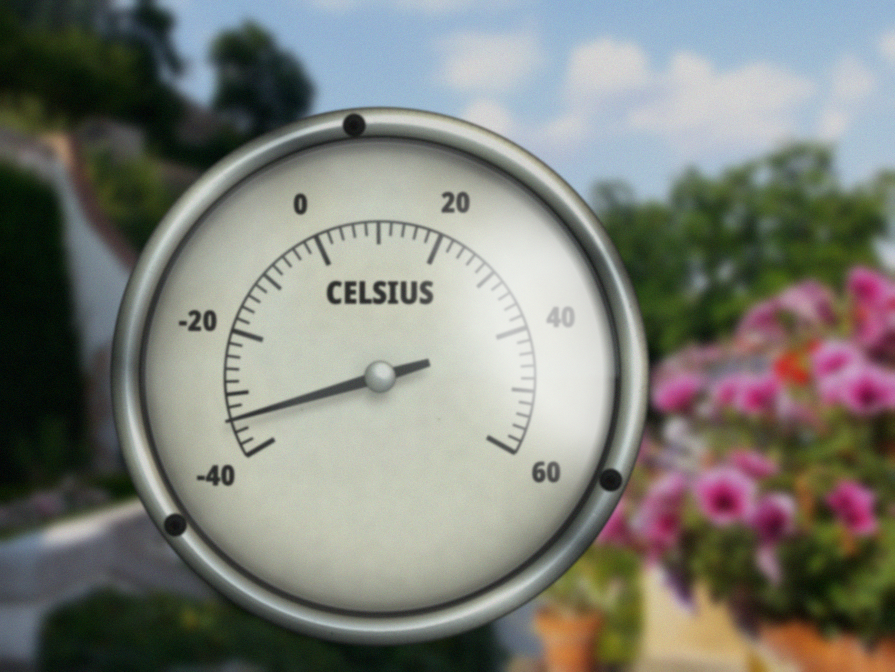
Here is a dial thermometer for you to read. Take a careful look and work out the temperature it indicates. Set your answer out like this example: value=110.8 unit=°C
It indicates value=-34 unit=°C
